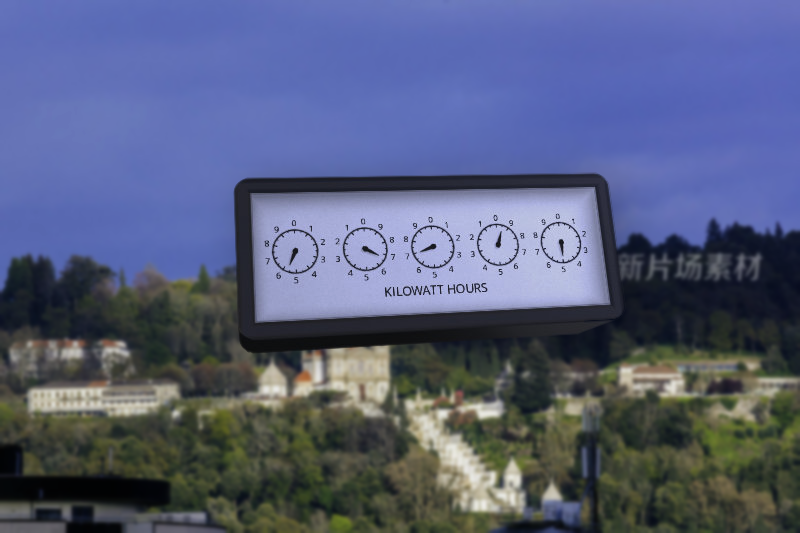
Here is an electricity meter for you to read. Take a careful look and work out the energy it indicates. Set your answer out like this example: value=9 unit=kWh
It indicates value=56695 unit=kWh
